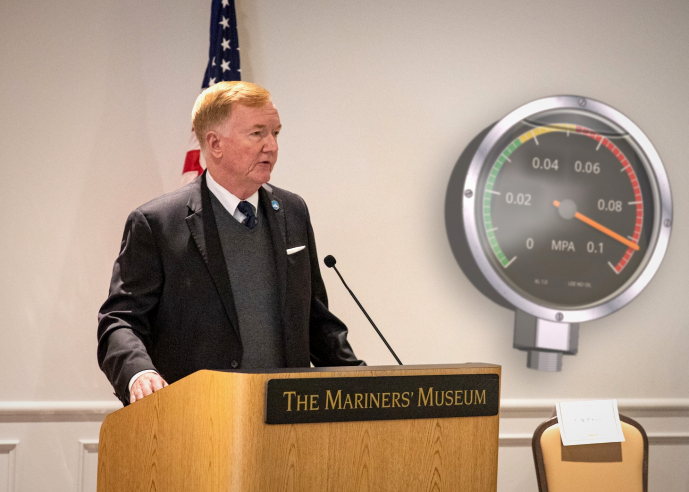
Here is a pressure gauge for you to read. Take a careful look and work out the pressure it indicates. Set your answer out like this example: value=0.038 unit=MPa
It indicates value=0.092 unit=MPa
